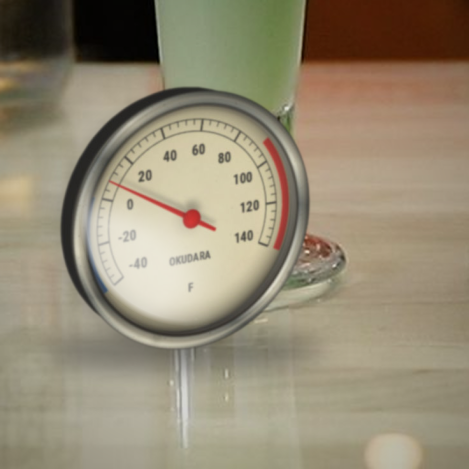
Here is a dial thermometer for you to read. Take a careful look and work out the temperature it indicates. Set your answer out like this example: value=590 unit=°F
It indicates value=8 unit=°F
